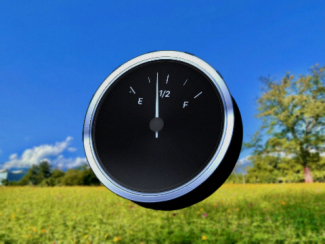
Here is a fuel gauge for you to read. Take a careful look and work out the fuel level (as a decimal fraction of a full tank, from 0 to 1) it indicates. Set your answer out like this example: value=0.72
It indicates value=0.375
